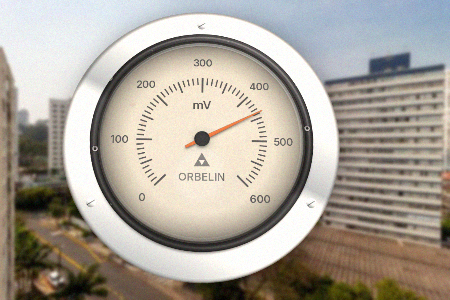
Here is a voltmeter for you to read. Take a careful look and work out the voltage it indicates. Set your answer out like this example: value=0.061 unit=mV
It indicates value=440 unit=mV
